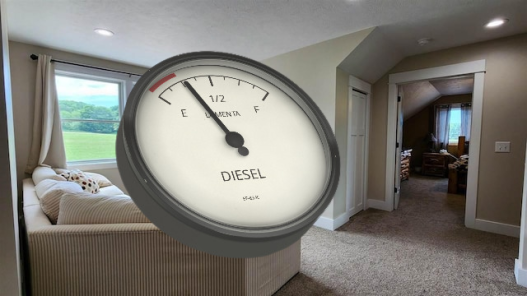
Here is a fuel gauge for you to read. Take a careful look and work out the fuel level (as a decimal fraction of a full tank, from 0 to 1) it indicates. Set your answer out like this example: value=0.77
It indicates value=0.25
